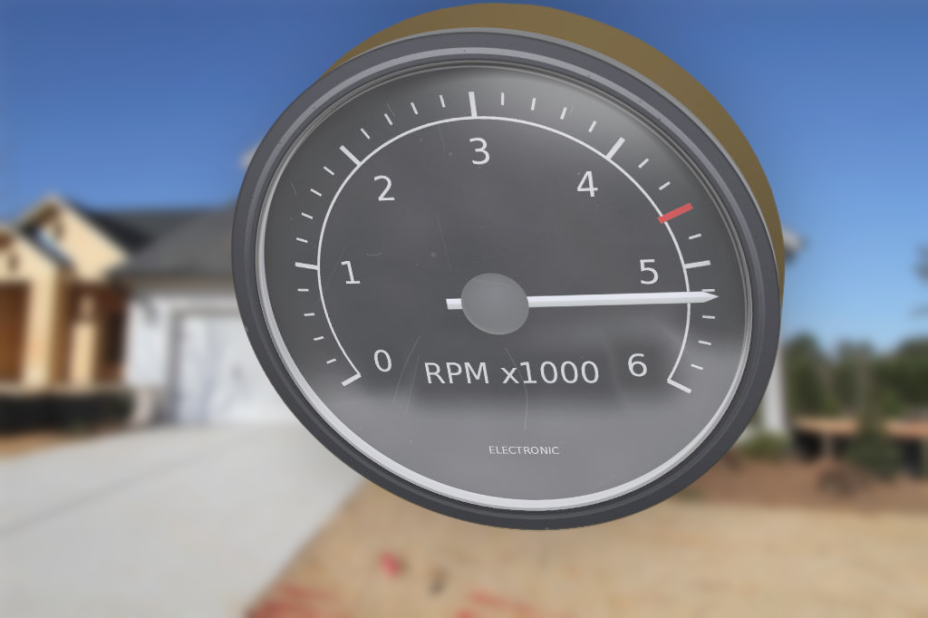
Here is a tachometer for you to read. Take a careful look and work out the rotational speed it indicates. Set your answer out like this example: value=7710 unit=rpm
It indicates value=5200 unit=rpm
